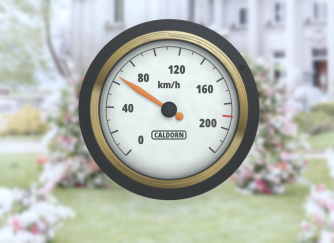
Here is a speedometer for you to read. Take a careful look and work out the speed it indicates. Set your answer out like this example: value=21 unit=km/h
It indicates value=65 unit=km/h
